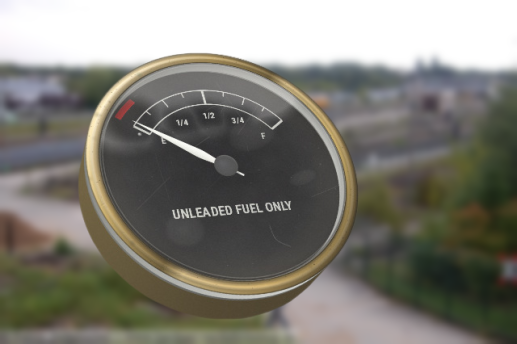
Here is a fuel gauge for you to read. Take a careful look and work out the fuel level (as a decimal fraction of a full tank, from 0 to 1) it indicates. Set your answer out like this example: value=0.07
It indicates value=0
